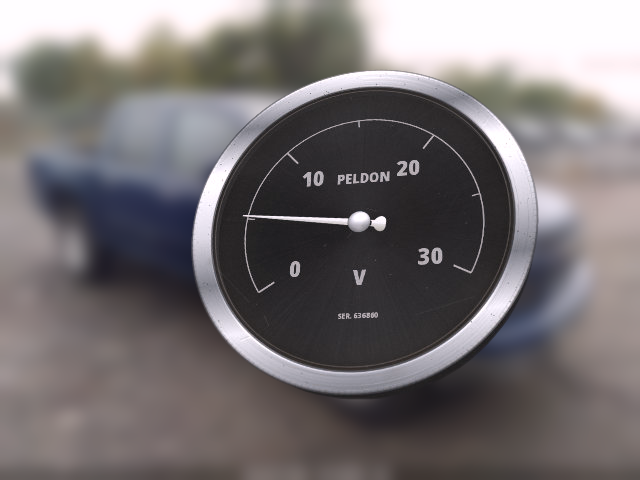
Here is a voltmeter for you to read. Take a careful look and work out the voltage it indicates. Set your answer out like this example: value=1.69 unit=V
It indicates value=5 unit=V
